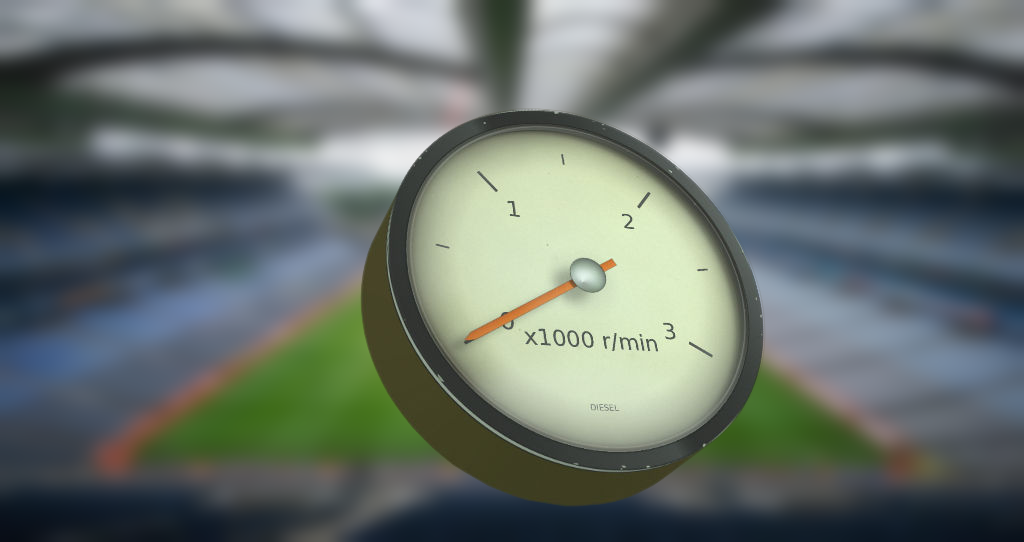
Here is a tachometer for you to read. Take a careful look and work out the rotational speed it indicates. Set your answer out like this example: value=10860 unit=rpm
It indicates value=0 unit=rpm
